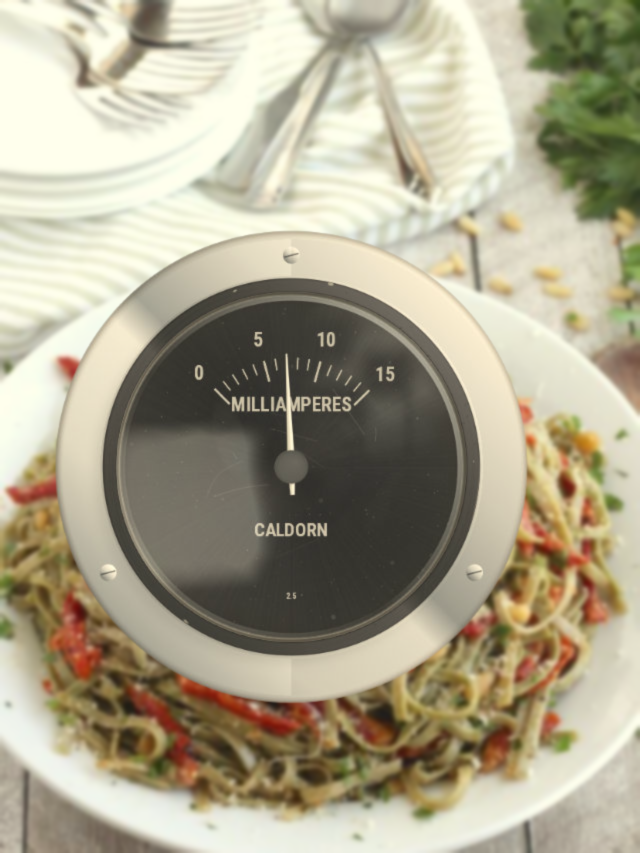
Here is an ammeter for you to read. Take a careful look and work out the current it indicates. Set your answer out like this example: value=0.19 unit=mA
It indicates value=7 unit=mA
